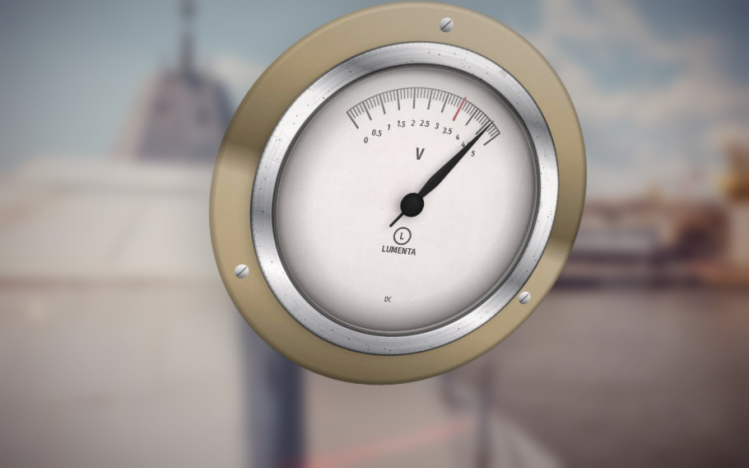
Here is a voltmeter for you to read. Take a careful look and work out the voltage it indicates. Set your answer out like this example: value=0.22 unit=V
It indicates value=4.5 unit=V
